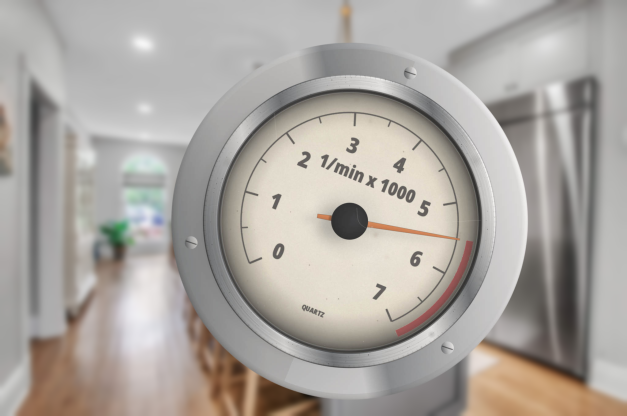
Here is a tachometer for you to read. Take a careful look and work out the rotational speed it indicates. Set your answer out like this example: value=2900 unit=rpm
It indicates value=5500 unit=rpm
